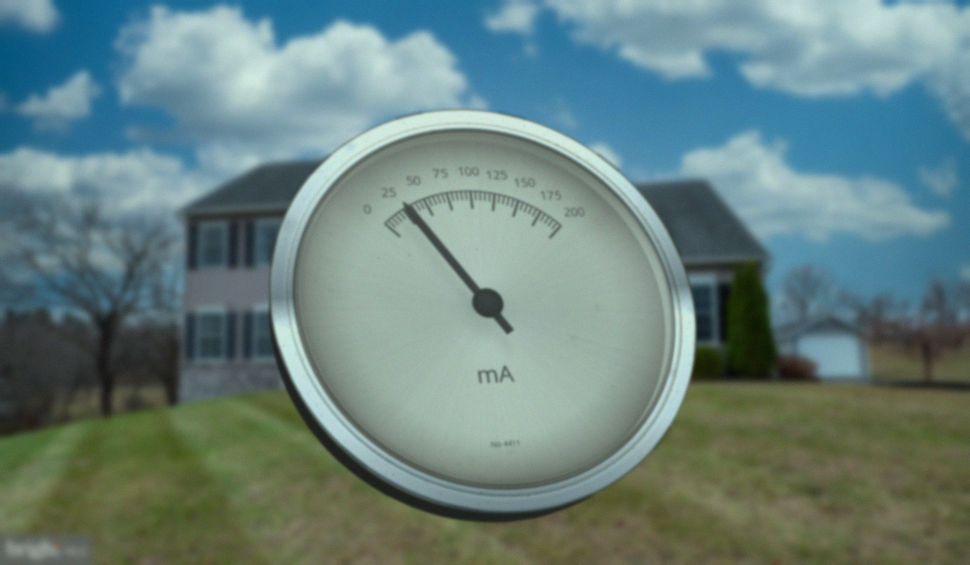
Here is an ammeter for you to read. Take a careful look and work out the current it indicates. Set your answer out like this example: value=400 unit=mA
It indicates value=25 unit=mA
